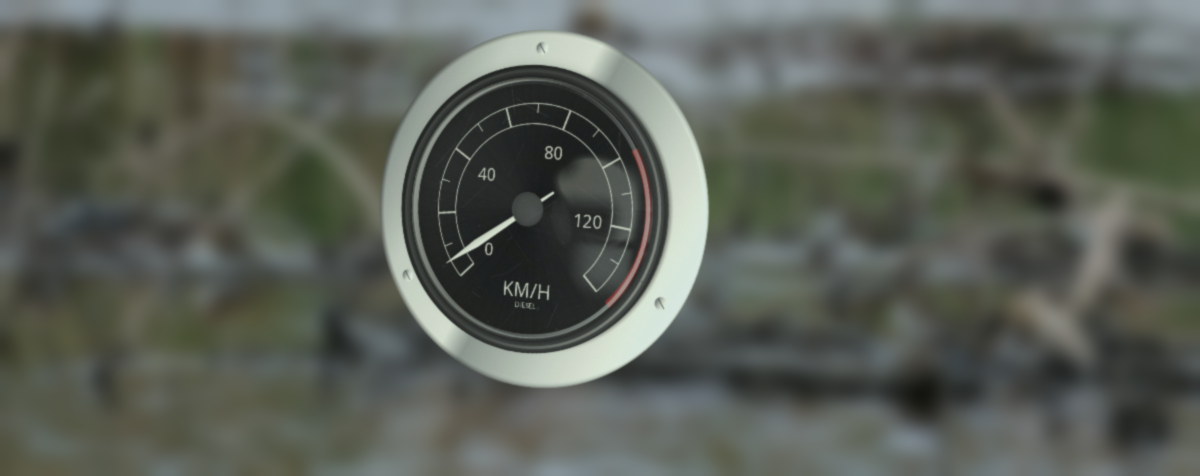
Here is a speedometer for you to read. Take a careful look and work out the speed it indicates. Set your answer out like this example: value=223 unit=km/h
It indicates value=5 unit=km/h
